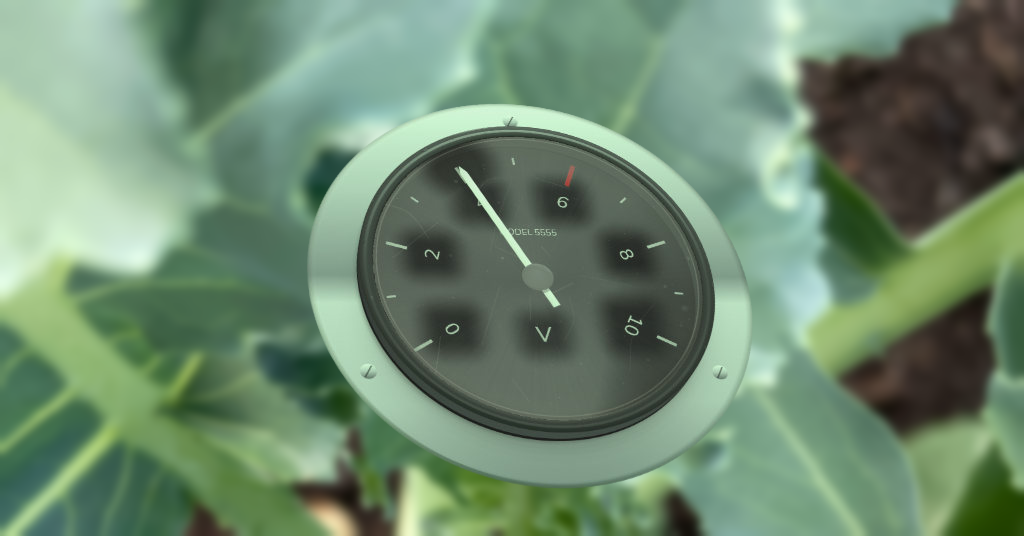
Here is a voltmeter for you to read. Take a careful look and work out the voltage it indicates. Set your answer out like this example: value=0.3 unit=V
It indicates value=4 unit=V
